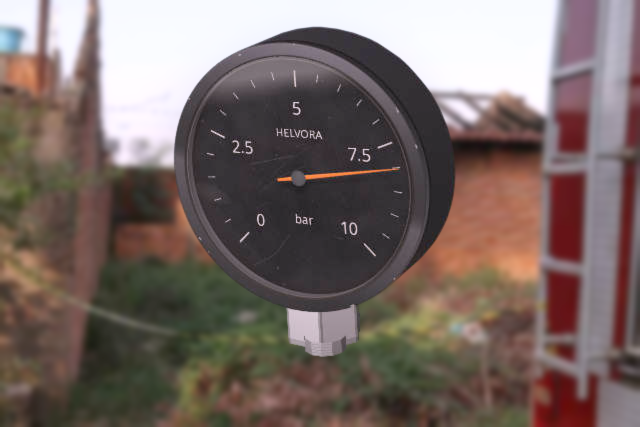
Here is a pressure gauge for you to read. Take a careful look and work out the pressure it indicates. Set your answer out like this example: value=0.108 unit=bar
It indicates value=8 unit=bar
